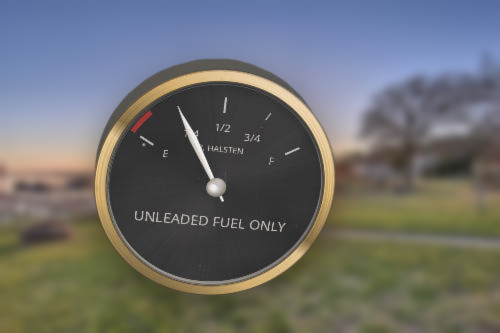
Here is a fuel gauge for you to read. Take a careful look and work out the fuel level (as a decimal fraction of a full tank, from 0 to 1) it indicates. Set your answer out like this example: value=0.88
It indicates value=0.25
